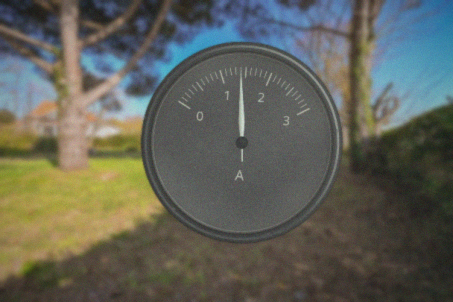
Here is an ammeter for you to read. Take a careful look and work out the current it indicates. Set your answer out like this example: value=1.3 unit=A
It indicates value=1.4 unit=A
